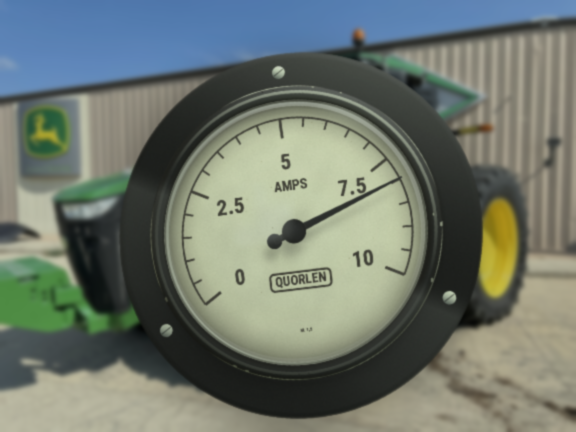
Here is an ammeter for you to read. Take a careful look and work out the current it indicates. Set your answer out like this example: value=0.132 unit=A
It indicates value=8 unit=A
